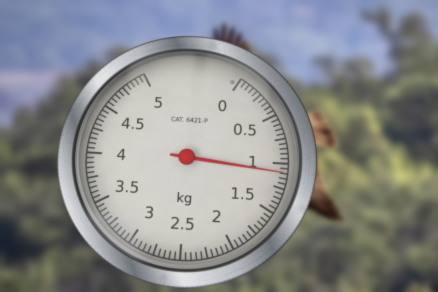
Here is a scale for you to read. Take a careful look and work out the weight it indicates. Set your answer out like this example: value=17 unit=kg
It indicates value=1.1 unit=kg
